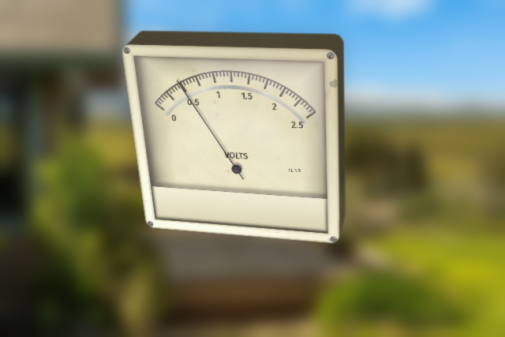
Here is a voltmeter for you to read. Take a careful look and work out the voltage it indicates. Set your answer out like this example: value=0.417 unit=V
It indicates value=0.5 unit=V
